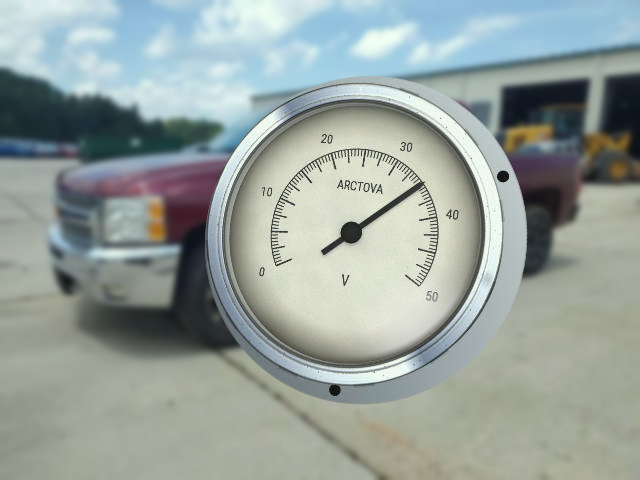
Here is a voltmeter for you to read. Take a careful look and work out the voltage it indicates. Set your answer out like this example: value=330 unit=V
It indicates value=35 unit=V
